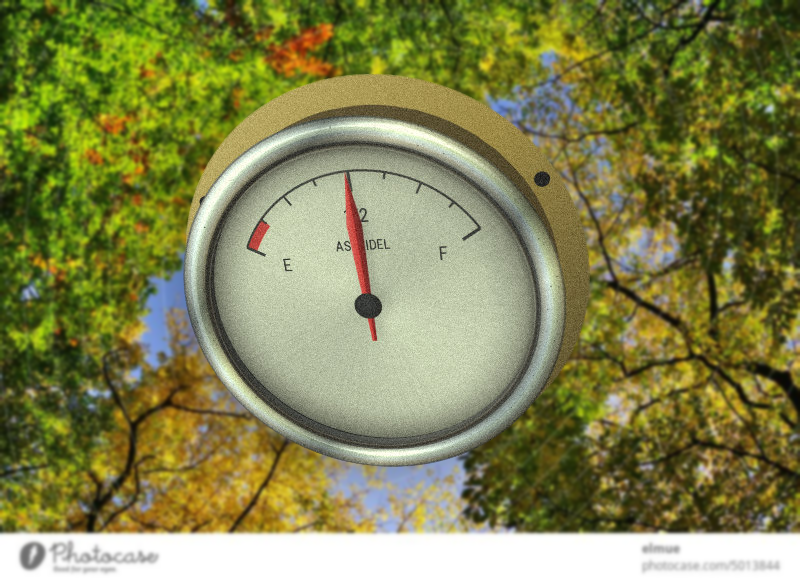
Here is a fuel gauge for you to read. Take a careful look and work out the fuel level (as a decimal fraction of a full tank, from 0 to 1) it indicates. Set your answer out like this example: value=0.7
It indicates value=0.5
